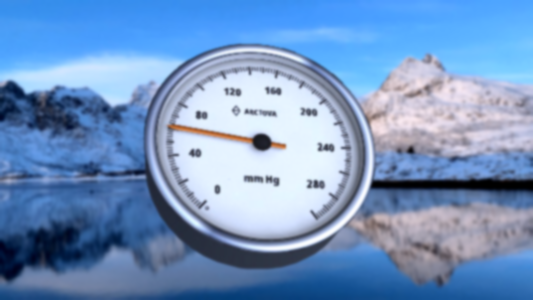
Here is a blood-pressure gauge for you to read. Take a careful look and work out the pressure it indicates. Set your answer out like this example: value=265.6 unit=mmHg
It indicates value=60 unit=mmHg
